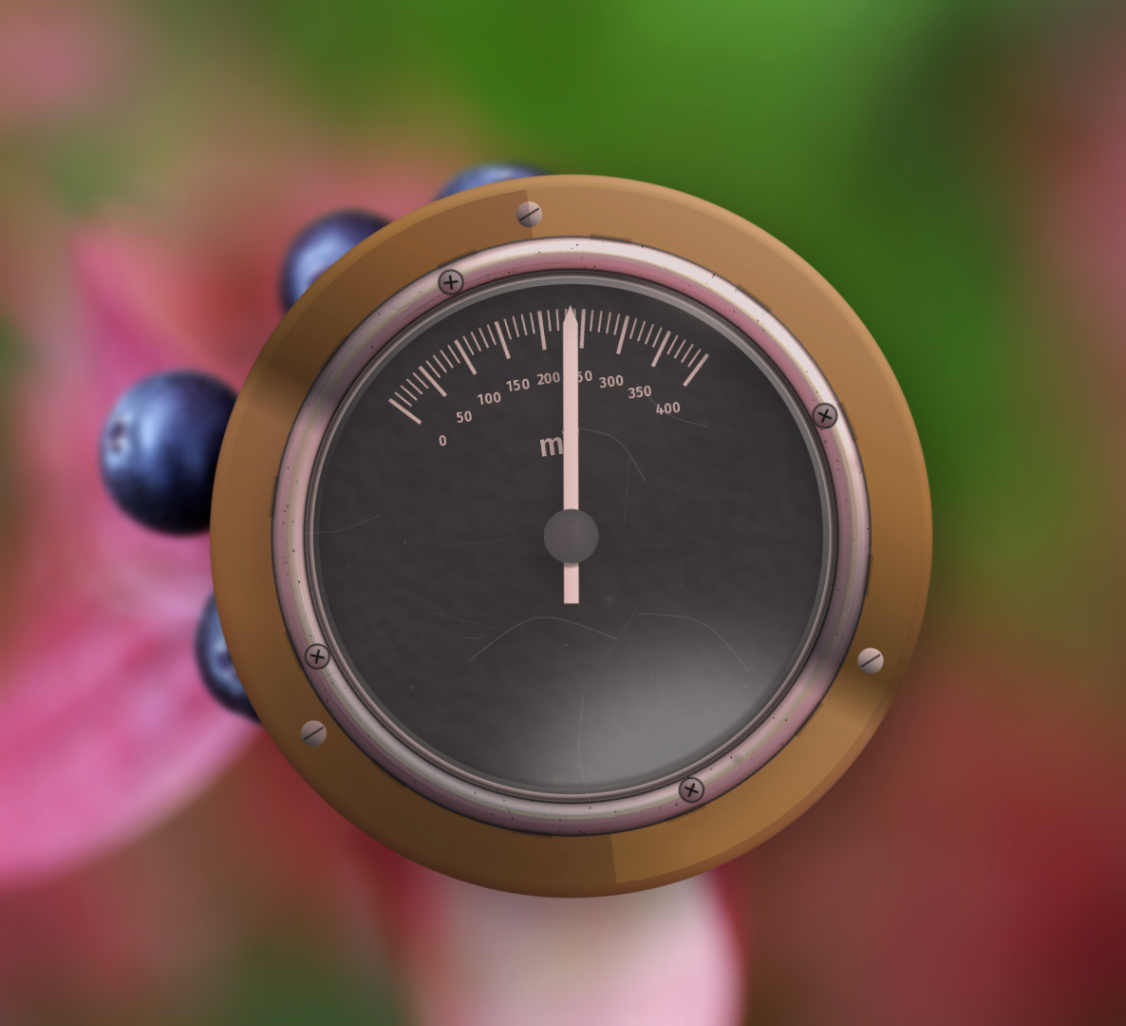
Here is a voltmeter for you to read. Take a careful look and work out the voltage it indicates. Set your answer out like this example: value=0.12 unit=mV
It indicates value=235 unit=mV
